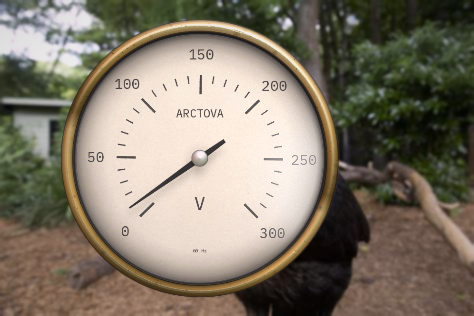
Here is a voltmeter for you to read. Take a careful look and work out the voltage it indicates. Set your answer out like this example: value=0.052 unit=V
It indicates value=10 unit=V
